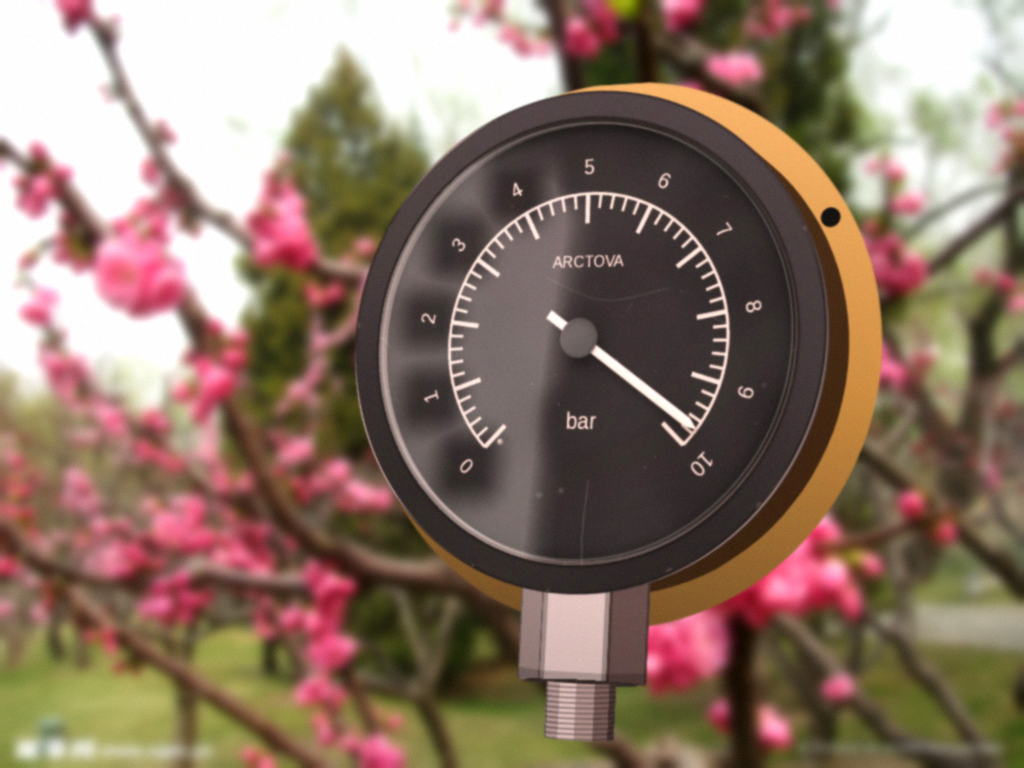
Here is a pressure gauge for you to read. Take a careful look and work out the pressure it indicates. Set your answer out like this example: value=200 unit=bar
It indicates value=9.7 unit=bar
